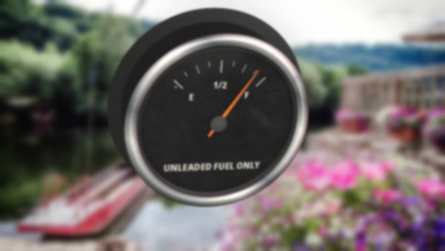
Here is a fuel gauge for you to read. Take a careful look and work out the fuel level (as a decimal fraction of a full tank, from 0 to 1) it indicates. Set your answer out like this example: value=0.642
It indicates value=0.875
